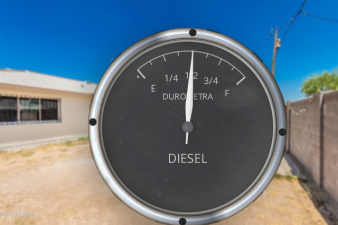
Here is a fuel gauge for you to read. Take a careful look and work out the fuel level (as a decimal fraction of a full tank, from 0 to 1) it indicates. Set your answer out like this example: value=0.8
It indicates value=0.5
